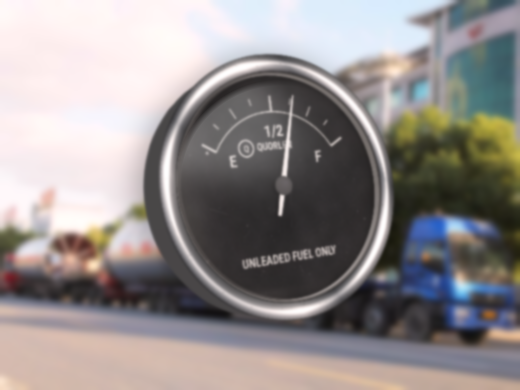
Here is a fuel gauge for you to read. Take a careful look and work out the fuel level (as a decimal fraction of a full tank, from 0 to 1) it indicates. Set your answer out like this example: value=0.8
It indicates value=0.625
